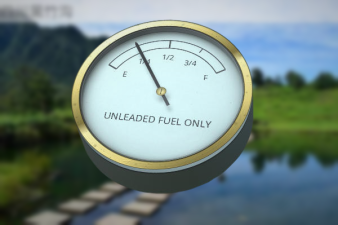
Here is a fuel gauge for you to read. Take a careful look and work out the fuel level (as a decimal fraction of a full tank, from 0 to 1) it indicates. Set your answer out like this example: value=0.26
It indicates value=0.25
